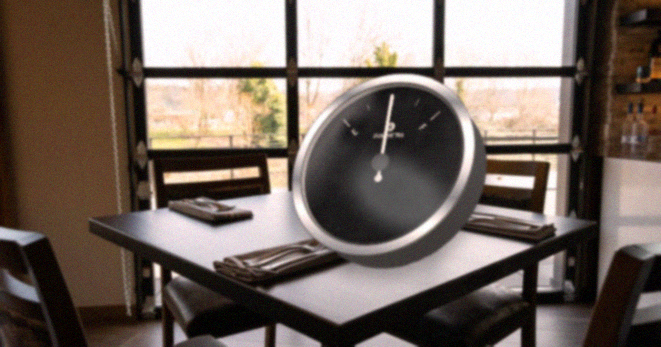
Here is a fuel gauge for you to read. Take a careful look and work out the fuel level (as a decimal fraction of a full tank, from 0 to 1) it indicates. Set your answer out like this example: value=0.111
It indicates value=0.5
